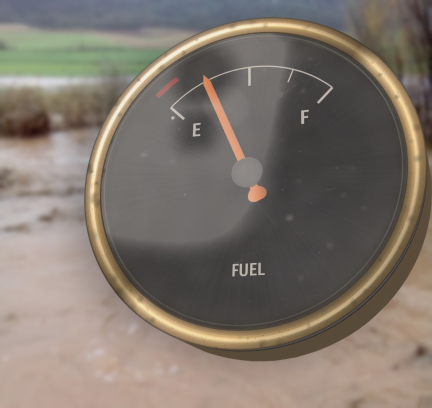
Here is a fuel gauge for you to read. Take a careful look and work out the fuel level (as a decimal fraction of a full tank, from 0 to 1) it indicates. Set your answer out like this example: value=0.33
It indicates value=0.25
